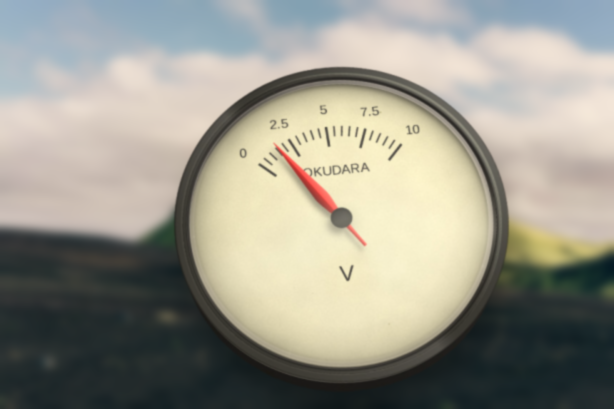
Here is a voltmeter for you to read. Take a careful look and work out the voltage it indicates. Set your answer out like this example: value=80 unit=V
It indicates value=1.5 unit=V
